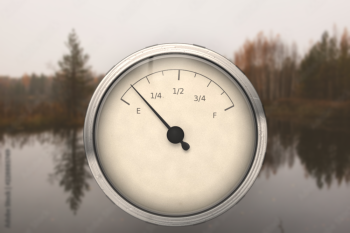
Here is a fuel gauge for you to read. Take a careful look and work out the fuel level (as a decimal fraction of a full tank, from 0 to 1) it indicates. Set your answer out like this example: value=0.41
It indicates value=0.125
